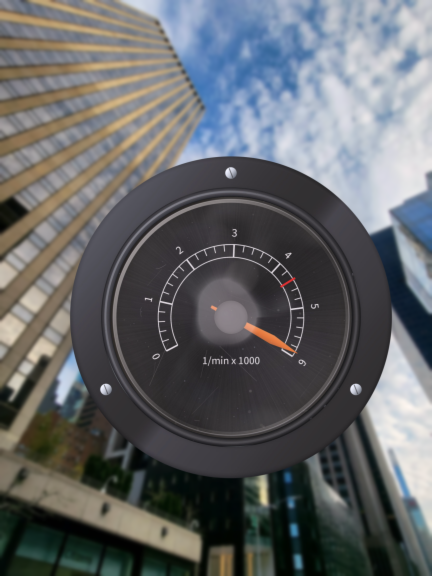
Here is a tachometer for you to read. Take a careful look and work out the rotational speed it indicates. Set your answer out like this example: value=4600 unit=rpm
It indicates value=5900 unit=rpm
